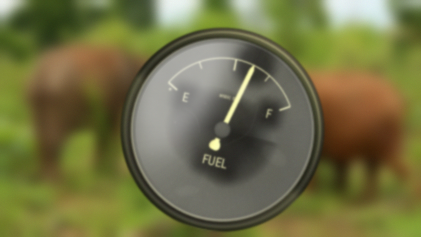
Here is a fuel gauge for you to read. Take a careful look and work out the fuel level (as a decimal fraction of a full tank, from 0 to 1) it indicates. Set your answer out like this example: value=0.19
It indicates value=0.625
